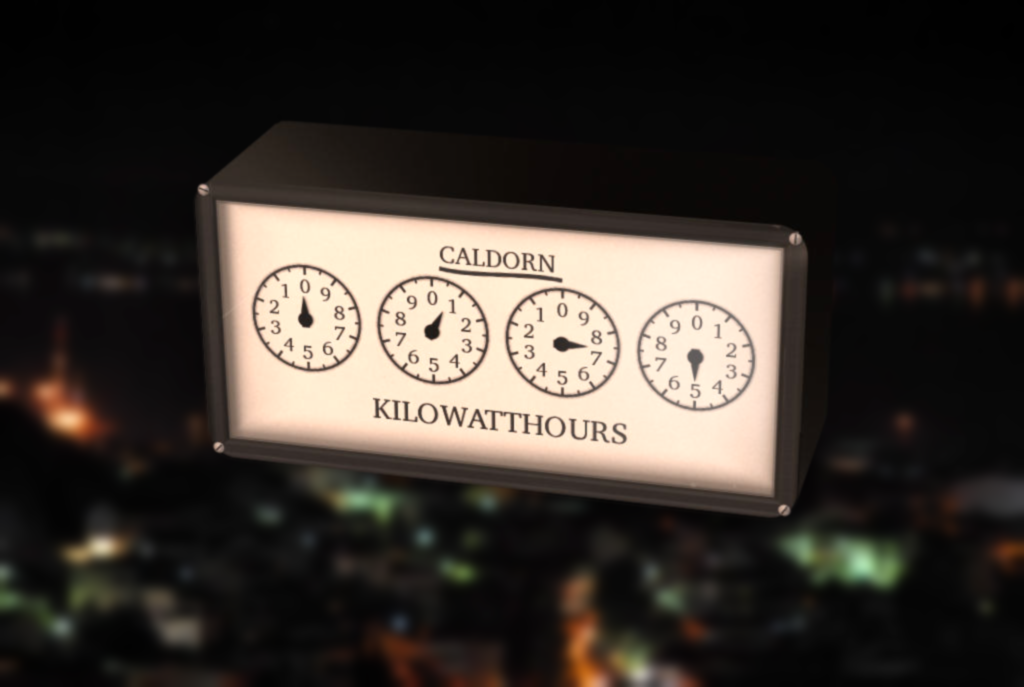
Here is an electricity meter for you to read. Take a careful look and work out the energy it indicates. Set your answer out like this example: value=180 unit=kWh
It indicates value=75 unit=kWh
